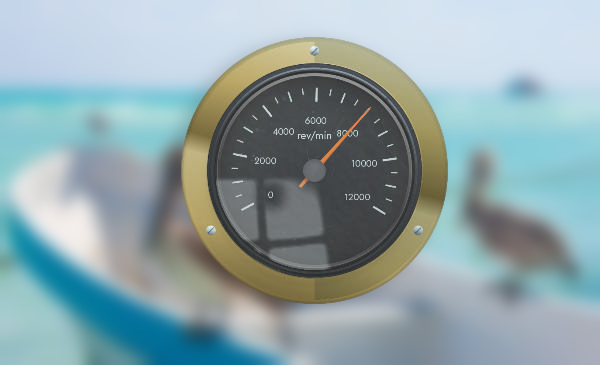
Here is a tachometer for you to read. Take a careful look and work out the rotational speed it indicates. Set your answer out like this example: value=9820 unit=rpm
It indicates value=8000 unit=rpm
